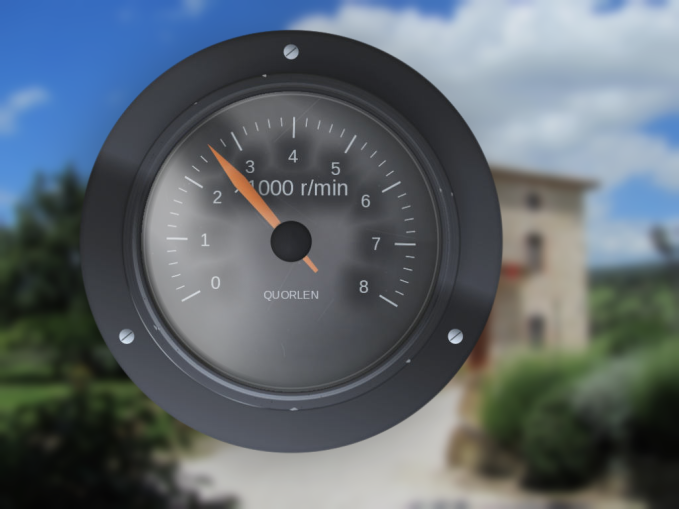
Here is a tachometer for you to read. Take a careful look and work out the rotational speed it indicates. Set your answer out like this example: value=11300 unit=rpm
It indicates value=2600 unit=rpm
